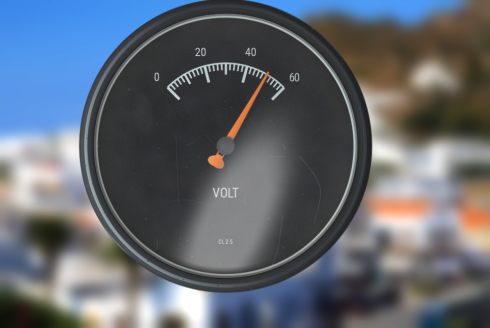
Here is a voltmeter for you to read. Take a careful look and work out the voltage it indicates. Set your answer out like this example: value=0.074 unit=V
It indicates value=50 unit=V
